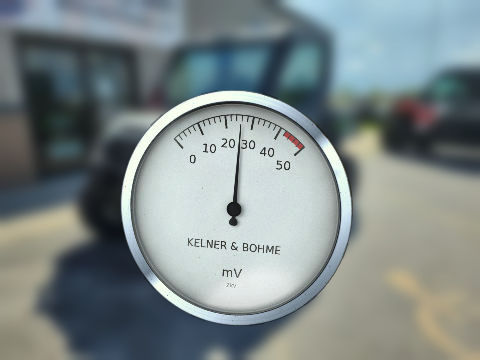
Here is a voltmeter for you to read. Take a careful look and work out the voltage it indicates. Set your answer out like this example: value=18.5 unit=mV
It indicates value=26 unit=mV
